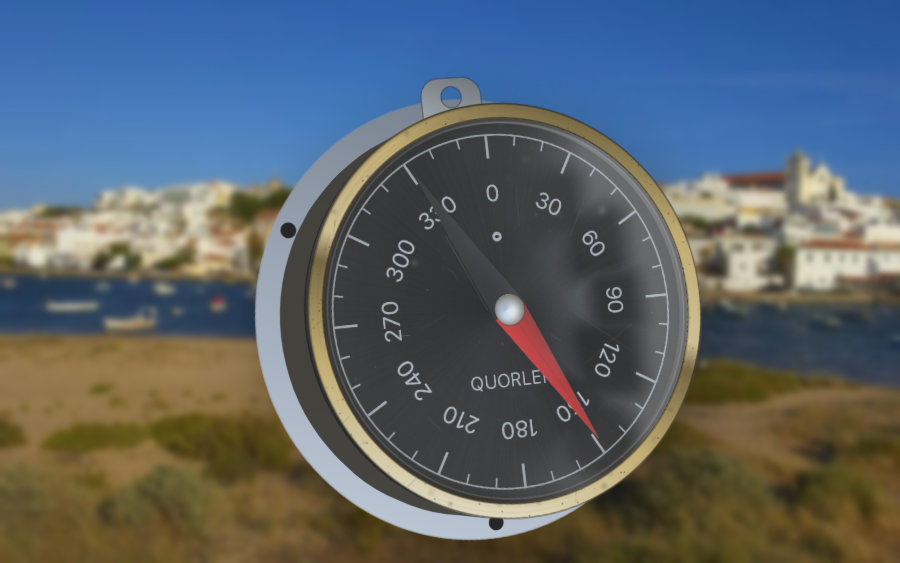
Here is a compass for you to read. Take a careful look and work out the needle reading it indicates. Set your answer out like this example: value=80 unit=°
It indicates value=150 unit=°
